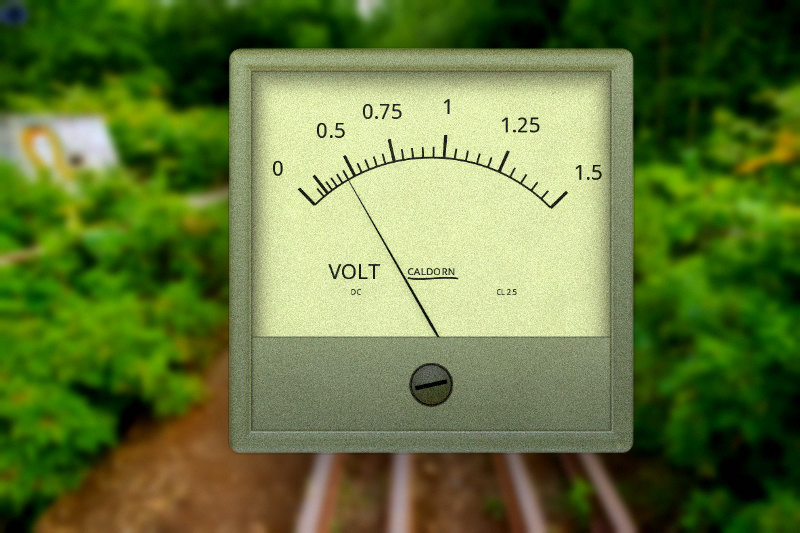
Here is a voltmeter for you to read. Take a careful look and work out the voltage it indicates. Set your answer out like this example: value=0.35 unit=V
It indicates value=0.45 unit=V
